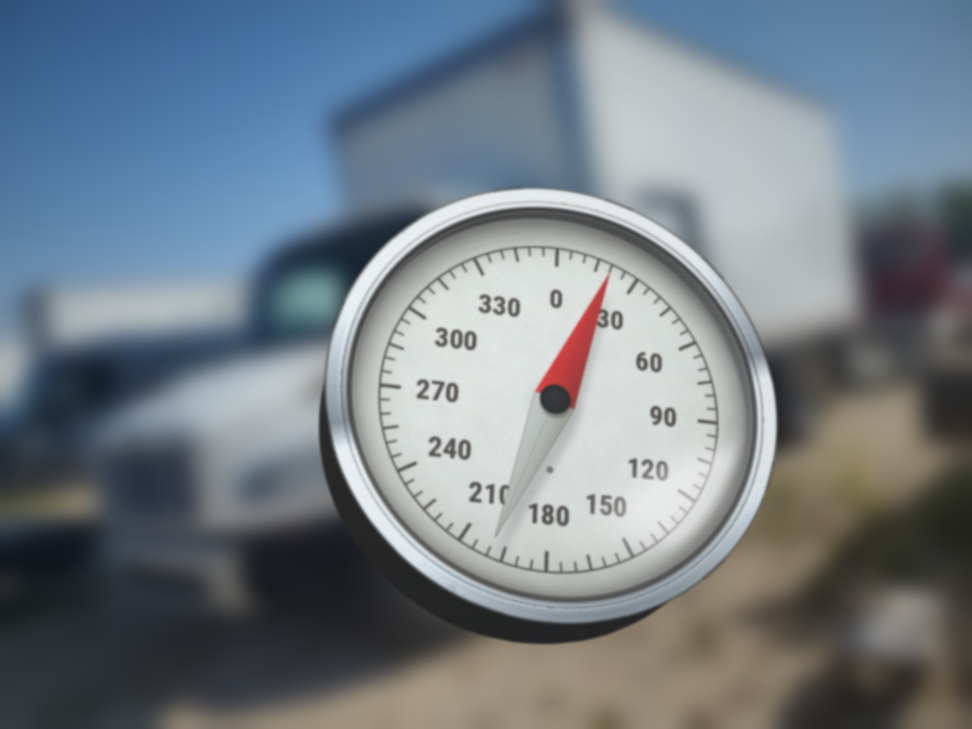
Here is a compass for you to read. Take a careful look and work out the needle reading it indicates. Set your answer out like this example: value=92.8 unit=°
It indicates value=20 unit=°
